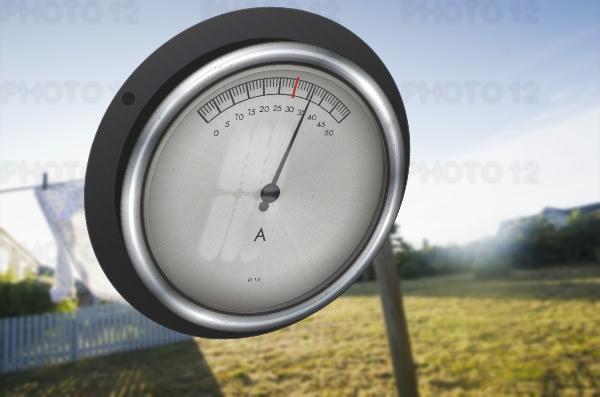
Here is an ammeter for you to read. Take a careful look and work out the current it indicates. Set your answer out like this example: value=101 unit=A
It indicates value=35 unit=A
